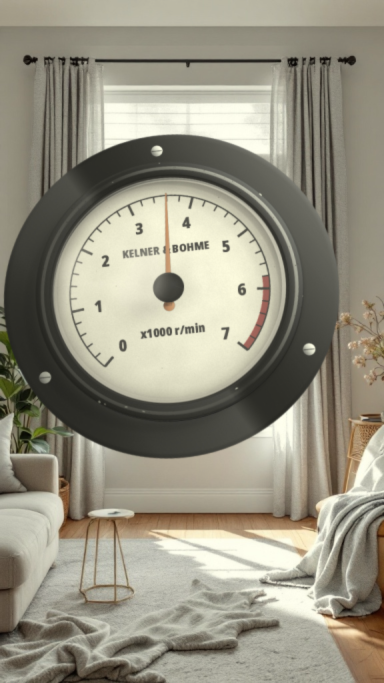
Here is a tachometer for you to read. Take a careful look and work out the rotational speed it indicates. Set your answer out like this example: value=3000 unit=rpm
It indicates value=3600 unit=rpm
